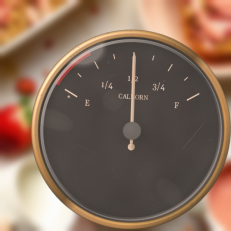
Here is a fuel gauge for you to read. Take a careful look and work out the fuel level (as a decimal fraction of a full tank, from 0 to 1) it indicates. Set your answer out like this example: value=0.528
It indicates value=0.5
